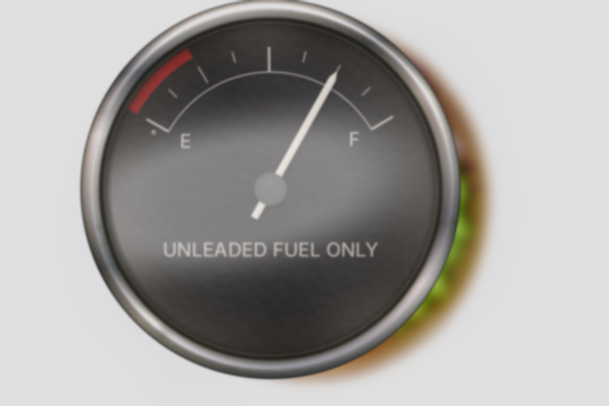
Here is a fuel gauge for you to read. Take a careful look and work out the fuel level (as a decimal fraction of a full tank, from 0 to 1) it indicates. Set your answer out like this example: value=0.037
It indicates value=0.75
